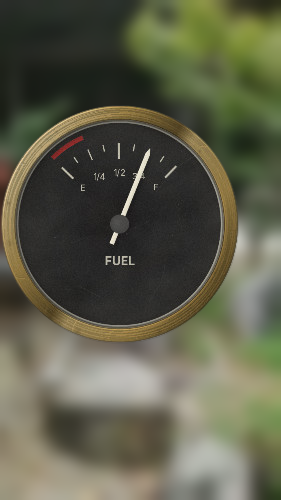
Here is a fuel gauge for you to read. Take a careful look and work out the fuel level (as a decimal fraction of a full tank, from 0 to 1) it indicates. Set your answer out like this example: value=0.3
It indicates value=0.75
